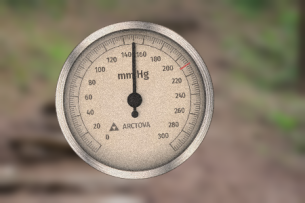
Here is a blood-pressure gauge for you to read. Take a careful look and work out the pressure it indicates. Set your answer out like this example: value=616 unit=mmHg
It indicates value=150 unit=mmHg
